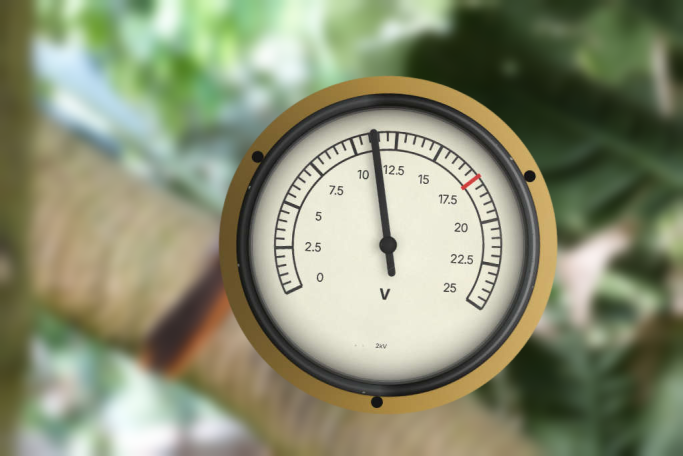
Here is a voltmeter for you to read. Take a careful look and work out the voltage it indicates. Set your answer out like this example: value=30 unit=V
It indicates value=11.25 unit=V
